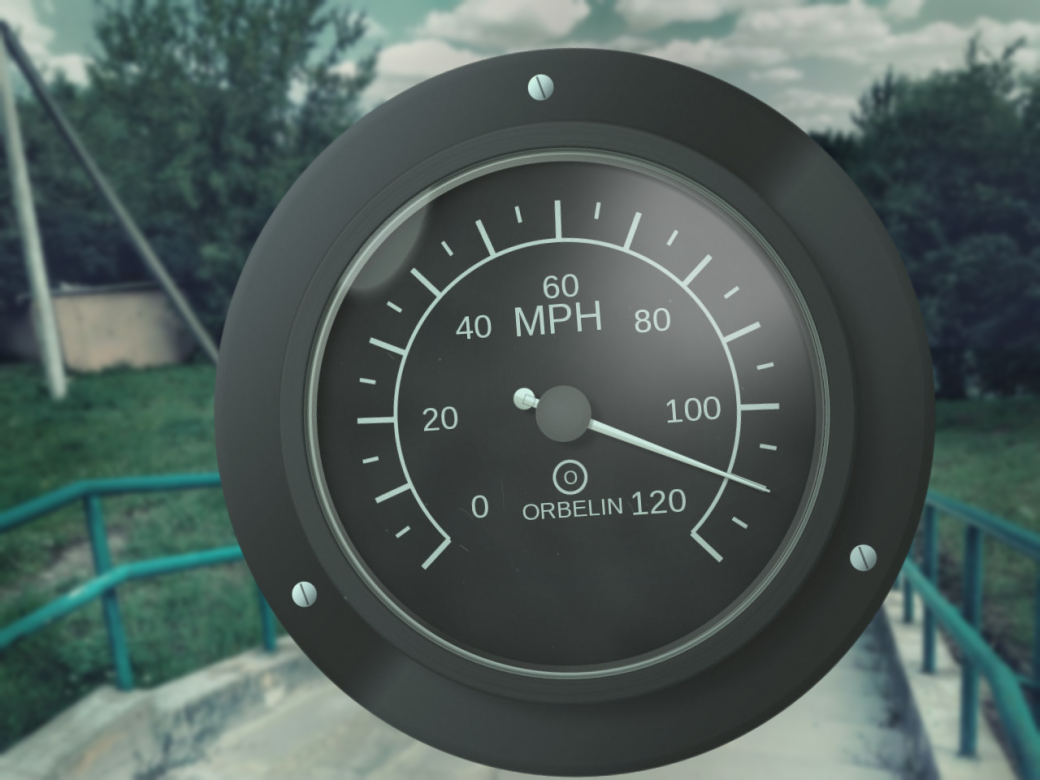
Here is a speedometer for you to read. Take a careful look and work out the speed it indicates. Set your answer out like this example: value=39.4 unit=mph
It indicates value=110 unit=mph
